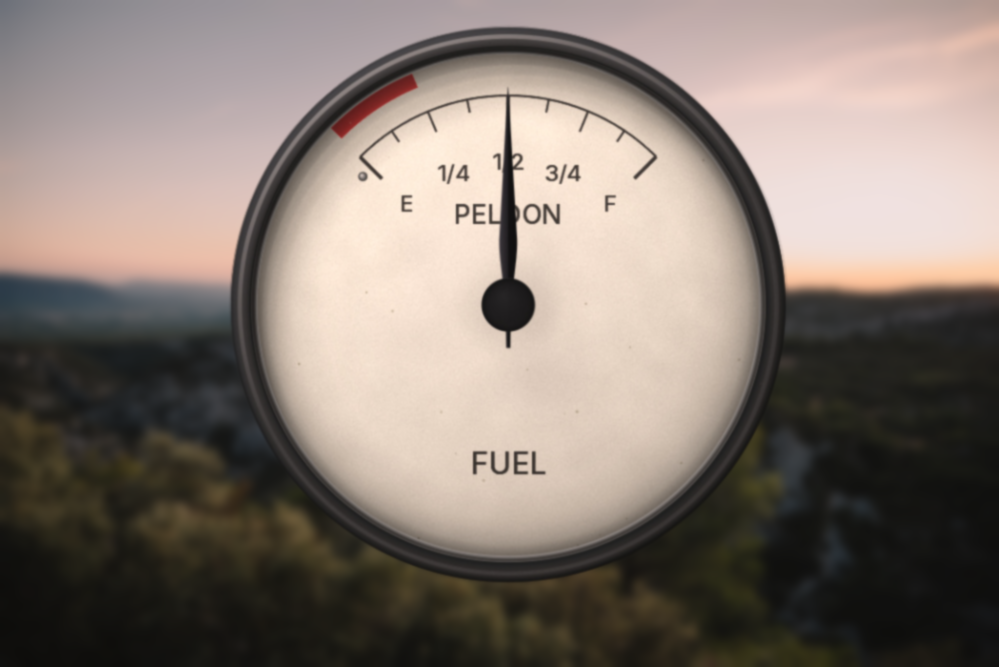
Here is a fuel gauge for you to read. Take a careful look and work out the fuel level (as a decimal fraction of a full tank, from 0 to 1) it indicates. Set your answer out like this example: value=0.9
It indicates value=0.5
